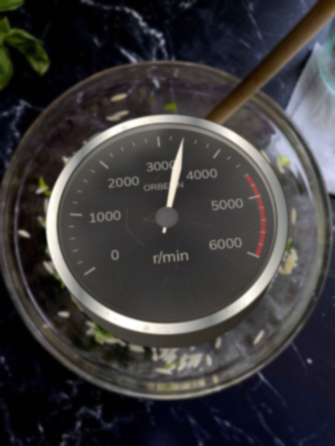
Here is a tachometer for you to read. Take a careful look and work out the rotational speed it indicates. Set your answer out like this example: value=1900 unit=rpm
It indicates value=3400 unit=rpm
